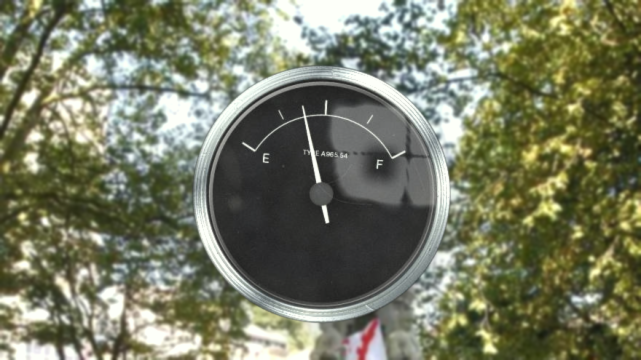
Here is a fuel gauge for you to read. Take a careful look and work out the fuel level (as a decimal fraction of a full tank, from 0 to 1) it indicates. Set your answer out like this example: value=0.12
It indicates value=0.375
